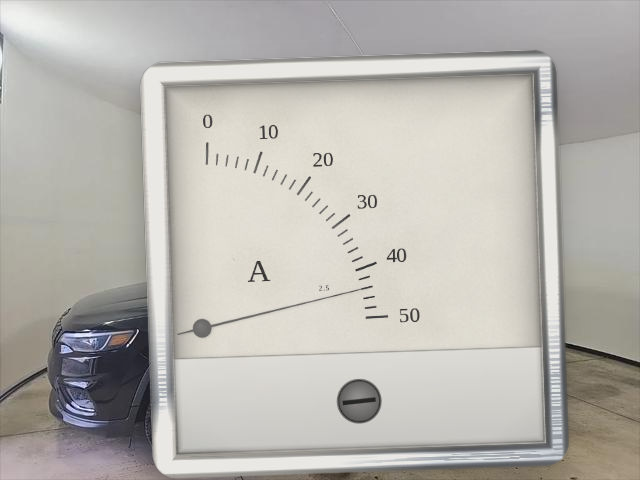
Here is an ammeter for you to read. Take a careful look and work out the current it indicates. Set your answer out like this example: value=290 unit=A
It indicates value=44 unit=A
